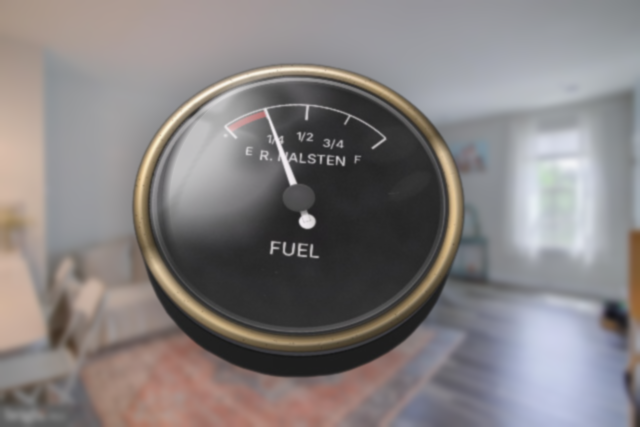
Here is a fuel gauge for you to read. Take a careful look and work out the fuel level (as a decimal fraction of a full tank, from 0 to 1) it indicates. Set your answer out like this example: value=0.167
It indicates value=0.25
